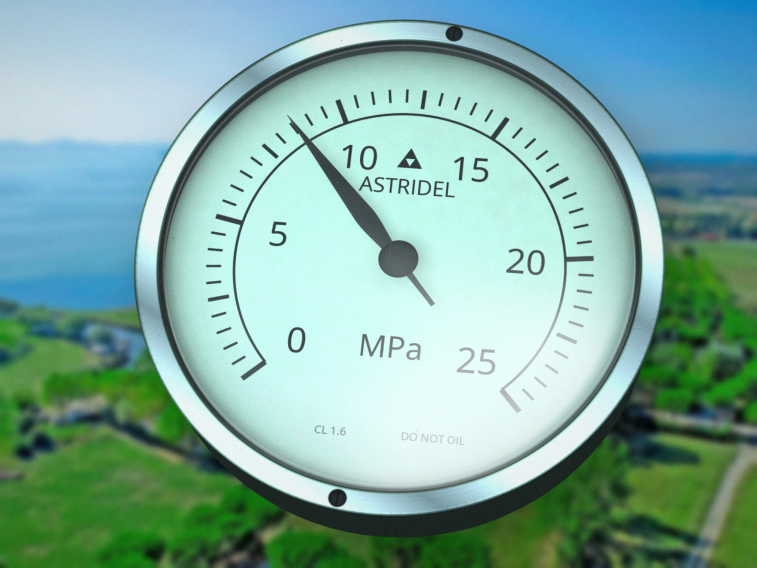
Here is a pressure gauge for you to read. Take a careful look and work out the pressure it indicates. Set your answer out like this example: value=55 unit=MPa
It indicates value=8.5 unit=MPa
